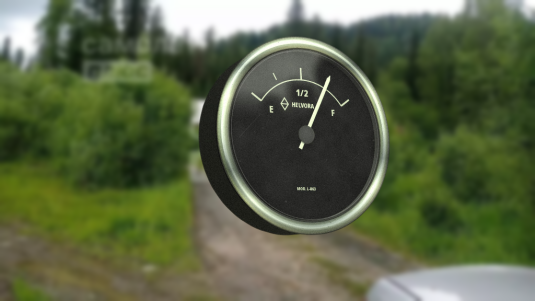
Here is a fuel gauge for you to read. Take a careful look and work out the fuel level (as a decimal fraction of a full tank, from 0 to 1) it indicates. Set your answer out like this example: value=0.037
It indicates value=0.75
